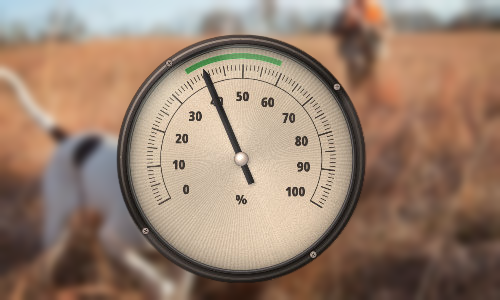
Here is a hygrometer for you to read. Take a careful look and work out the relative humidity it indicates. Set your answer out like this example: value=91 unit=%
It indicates value=40 unit=%
